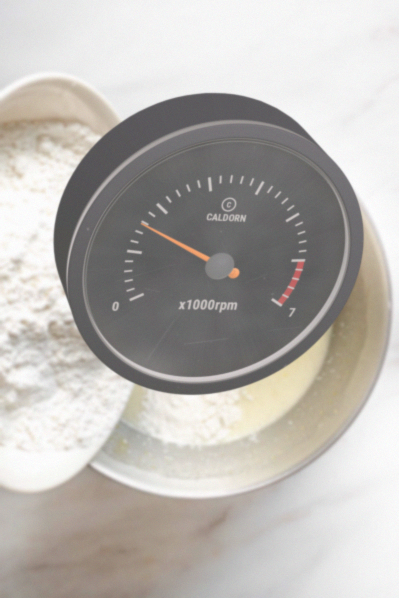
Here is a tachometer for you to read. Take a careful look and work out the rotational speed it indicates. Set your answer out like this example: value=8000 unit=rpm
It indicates value=1600 unit=rpm
